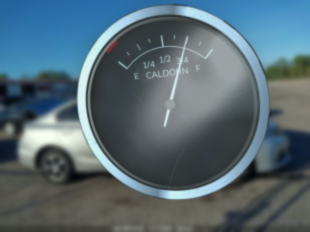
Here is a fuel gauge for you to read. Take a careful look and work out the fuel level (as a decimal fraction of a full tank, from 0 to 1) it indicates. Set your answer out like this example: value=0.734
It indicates value=0.75
